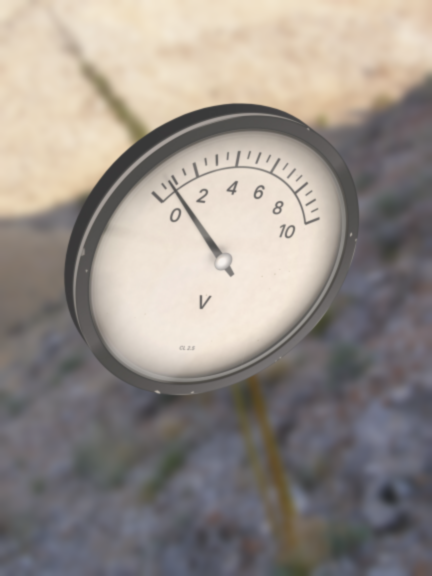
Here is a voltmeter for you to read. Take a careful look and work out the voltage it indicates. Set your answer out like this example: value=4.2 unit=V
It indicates value=0.75 unit=V
